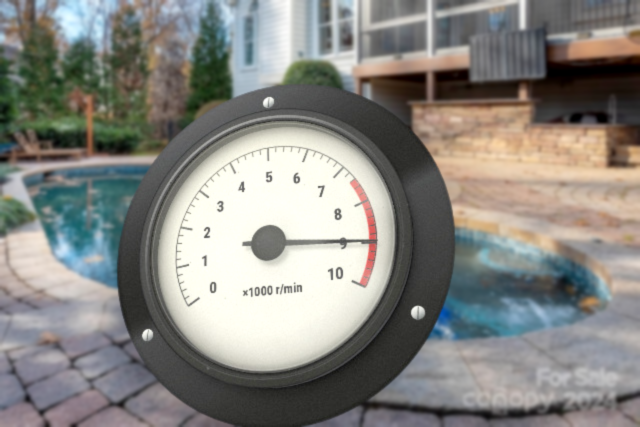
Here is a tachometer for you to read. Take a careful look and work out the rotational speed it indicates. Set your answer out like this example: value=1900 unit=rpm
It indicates value=9000 unit=rpm
